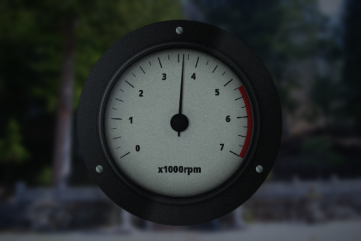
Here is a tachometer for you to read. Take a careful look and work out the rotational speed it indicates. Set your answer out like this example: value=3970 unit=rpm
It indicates value=3625 unit=rpm
